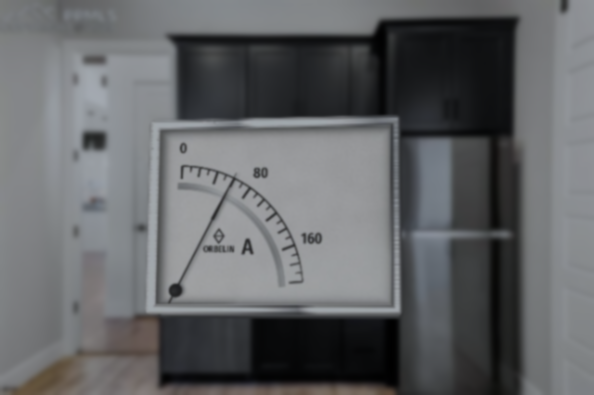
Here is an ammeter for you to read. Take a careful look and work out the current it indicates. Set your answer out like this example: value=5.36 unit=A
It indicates value=60 unit=A
